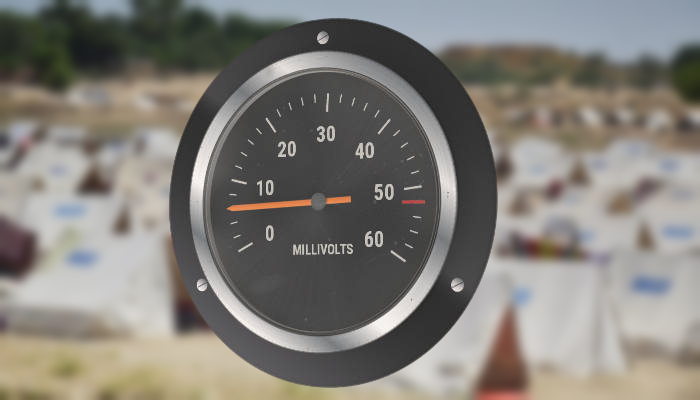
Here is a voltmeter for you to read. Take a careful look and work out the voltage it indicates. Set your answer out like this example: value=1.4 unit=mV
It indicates value=6 unit=mV
